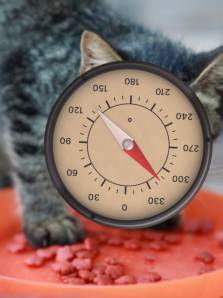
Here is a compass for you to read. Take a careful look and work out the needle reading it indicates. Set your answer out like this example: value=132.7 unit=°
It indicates value=315 unit=°
